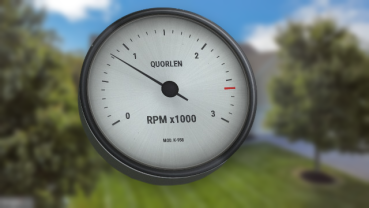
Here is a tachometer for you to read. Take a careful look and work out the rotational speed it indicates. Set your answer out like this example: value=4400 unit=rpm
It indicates value=800 unit=rpm
